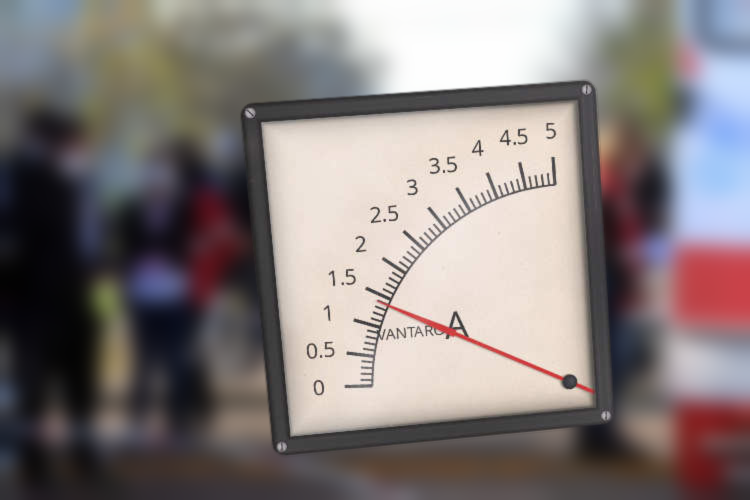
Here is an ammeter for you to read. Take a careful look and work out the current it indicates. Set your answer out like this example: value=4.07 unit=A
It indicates value=1.4 unit=A
